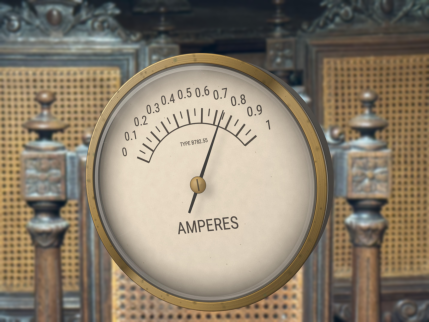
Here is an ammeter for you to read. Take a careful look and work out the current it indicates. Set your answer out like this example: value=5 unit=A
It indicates value=0.75 unit=A
